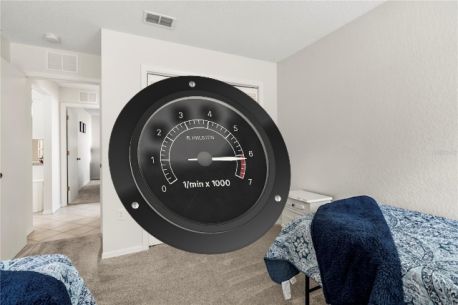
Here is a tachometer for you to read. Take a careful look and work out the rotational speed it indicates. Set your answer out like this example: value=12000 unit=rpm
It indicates value=6200 unit=rpm
